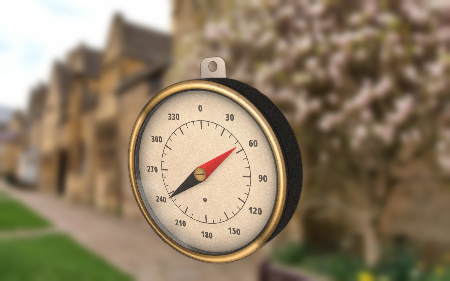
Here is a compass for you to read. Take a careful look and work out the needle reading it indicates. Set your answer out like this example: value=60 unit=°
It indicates value=55 unit=°
